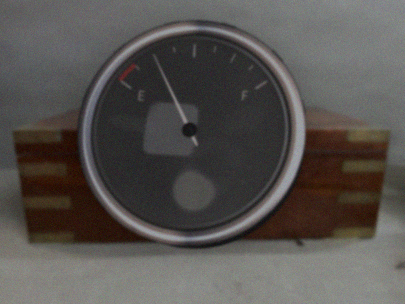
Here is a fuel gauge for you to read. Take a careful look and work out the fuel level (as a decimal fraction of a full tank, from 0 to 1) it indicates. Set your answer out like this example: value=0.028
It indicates value=0.25
